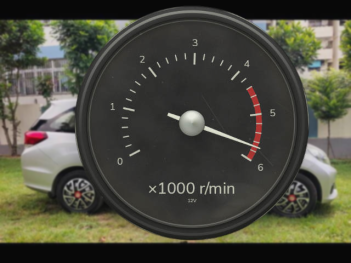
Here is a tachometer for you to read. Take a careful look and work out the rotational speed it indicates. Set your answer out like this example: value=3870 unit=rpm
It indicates value=5700 unit=rpm
